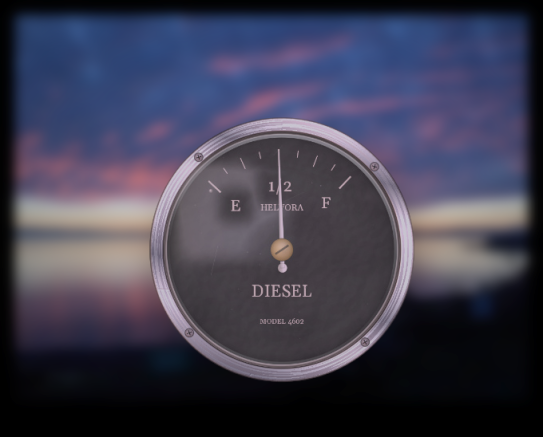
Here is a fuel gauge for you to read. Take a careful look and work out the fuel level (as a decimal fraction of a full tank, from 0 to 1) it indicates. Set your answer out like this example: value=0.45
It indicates value=0.5
